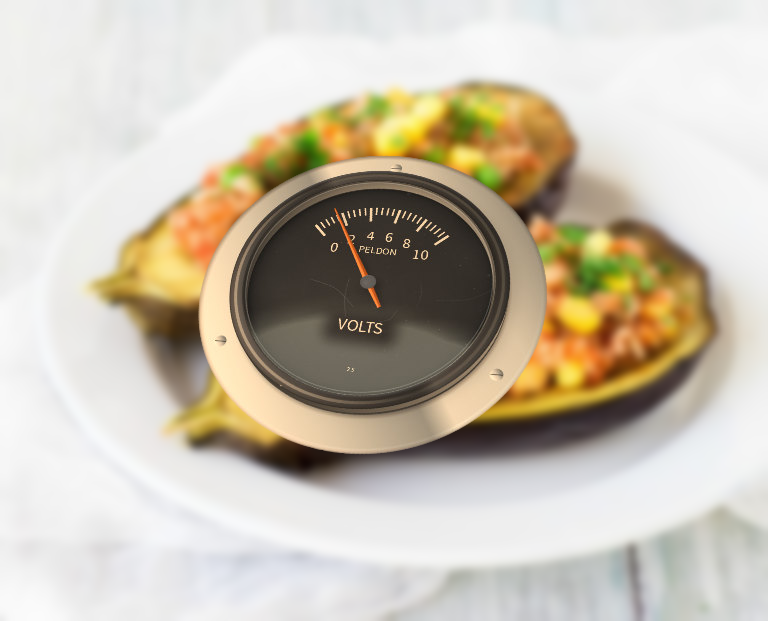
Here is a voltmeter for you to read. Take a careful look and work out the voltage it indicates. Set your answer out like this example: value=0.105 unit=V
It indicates value=1.6 unit=V
